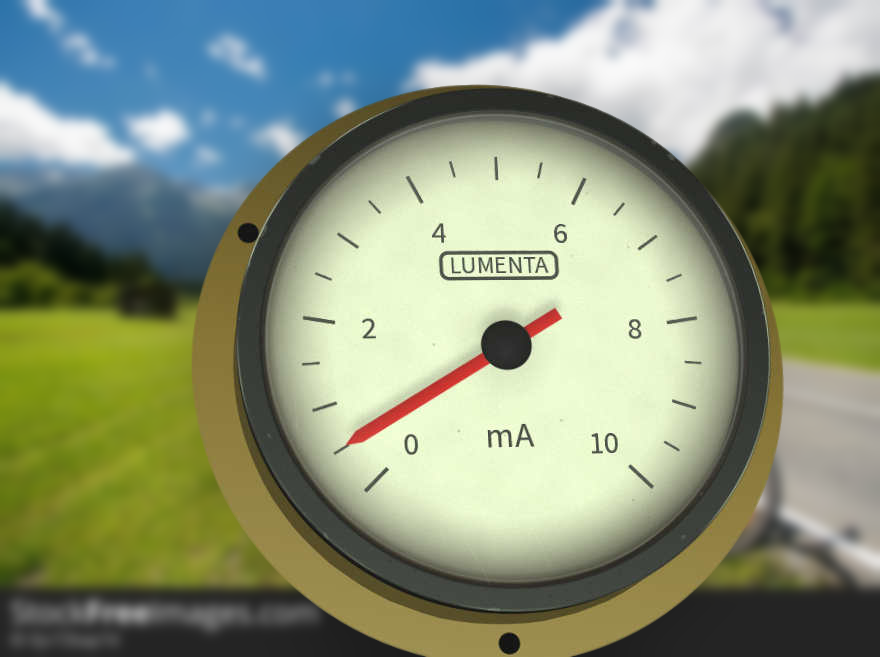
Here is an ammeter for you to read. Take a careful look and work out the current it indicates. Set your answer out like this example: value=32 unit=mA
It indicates value=0.5 unit=mA
